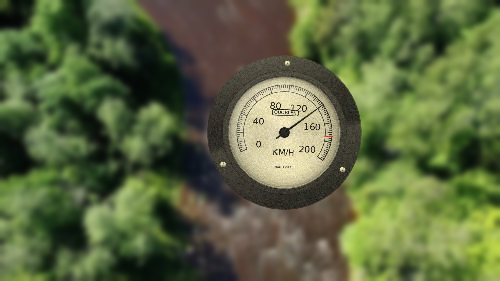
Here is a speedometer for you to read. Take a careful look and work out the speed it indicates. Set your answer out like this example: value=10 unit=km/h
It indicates value=140 unit=km/h
